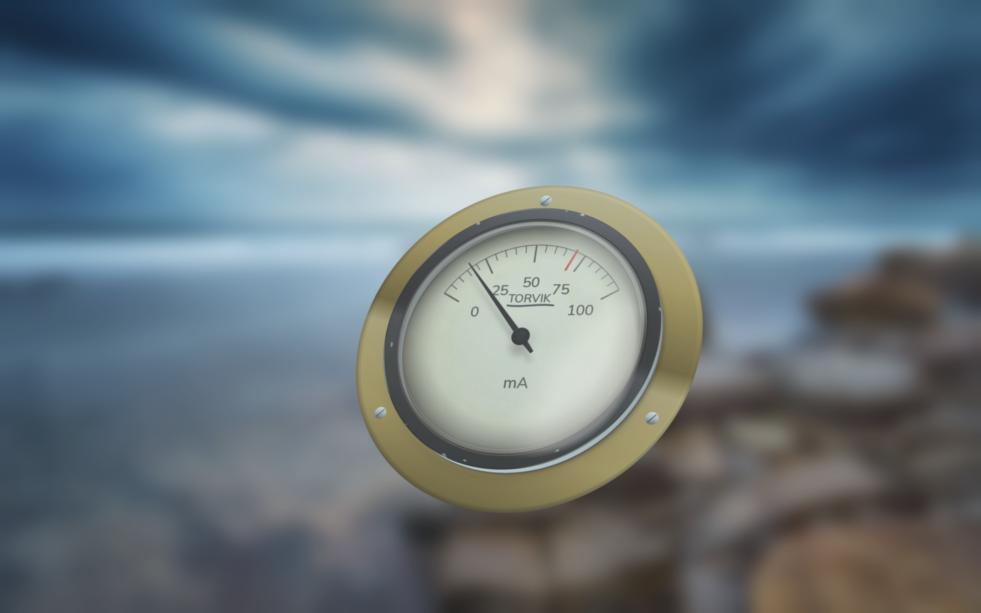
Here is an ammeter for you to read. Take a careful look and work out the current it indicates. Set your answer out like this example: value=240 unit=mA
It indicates value=17.5 unit=mA
